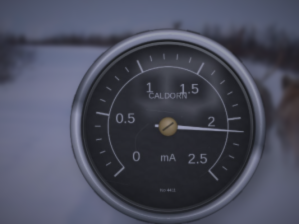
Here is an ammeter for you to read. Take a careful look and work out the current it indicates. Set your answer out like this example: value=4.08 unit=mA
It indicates value=2.1 unit=mA
